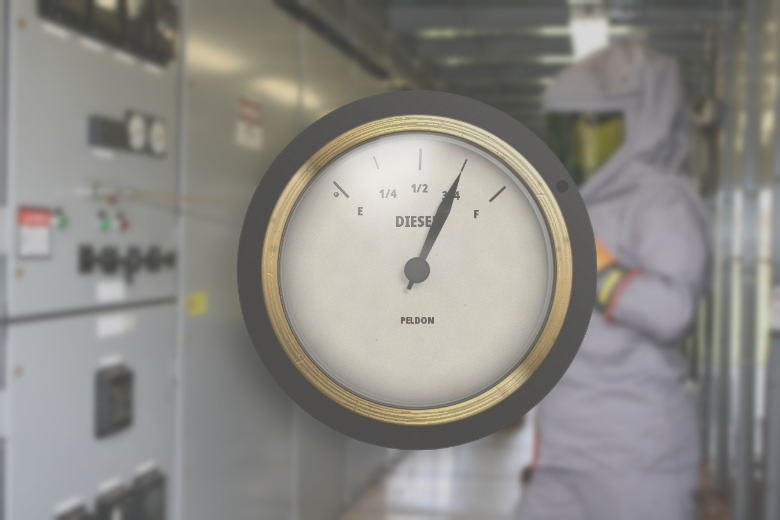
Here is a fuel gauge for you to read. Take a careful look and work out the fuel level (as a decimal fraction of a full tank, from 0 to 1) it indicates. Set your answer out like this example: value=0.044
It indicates value=0.75
